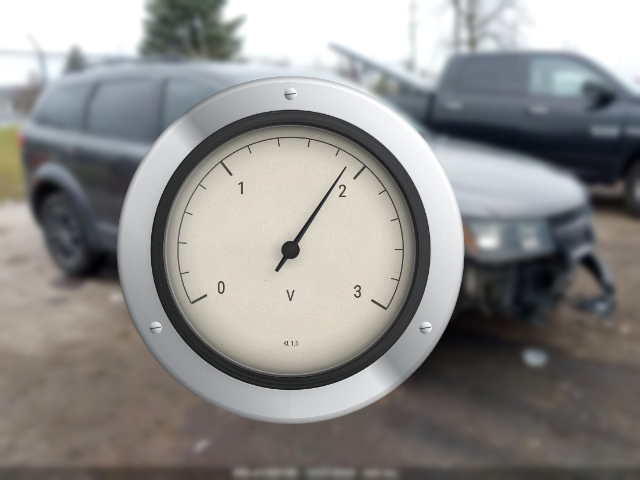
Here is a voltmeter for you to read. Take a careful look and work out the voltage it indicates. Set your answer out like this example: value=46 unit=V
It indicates value=1.9 unit=V
